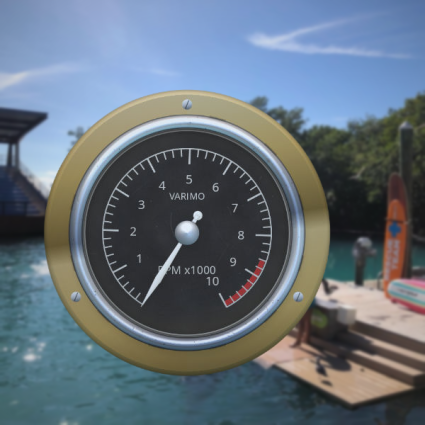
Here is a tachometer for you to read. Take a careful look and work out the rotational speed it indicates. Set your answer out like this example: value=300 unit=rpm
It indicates value=0 unit=rpm
